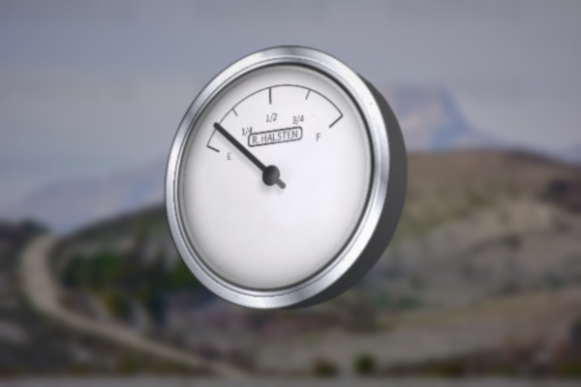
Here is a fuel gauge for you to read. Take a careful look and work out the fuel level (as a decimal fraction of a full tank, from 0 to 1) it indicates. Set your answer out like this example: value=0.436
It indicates value=0.125
